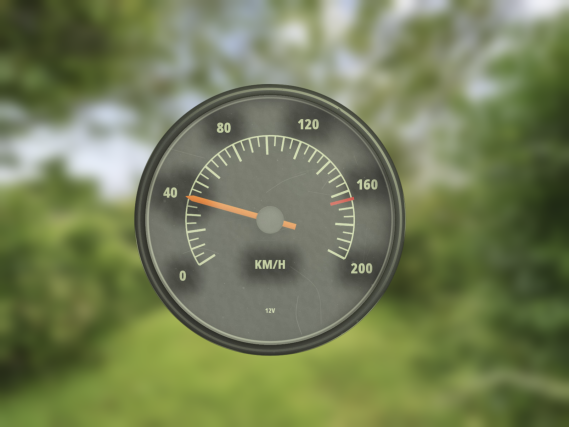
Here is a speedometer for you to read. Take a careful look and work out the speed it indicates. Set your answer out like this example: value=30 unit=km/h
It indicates value=40 unit=km/h
